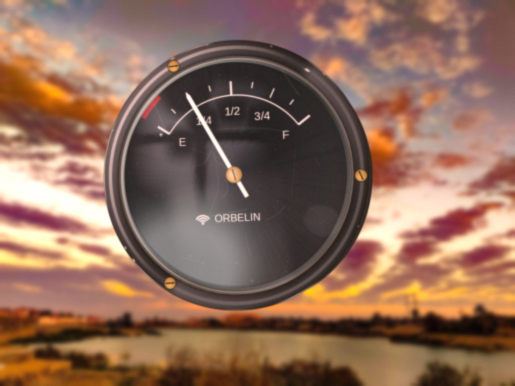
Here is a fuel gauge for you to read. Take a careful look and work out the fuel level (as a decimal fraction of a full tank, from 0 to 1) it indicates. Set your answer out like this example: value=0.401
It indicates value=0.25
